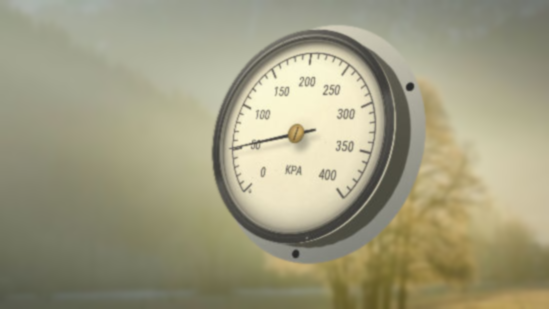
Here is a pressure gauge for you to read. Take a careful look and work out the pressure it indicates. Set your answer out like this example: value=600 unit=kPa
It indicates value=50 unit=kPa
